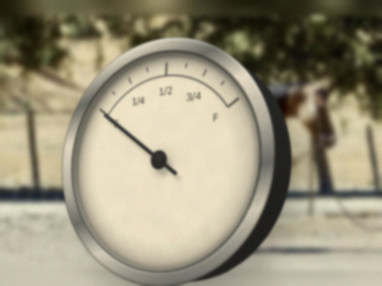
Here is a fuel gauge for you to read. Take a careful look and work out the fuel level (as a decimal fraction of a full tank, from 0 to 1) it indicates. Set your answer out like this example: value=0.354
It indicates value=0
